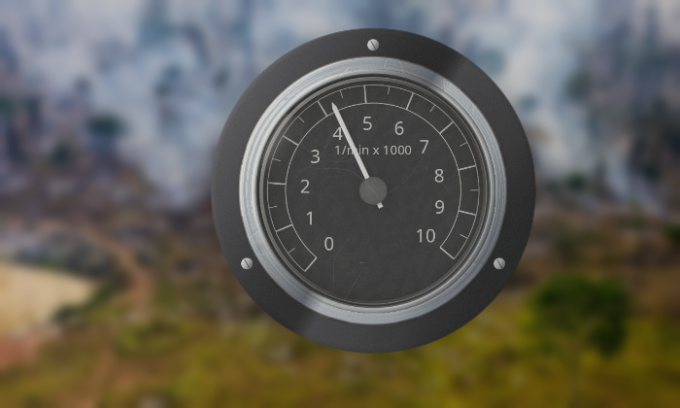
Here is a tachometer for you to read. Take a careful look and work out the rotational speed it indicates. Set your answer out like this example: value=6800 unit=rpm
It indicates value=4250 unit=rpm
